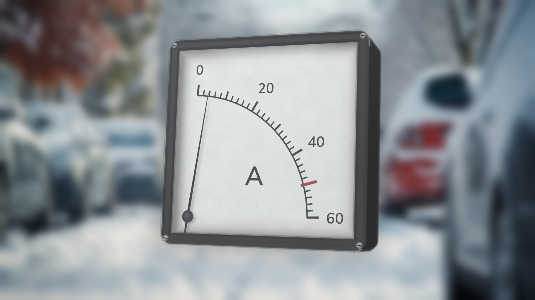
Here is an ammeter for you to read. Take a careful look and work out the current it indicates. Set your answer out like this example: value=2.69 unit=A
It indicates value=4 unit=A
